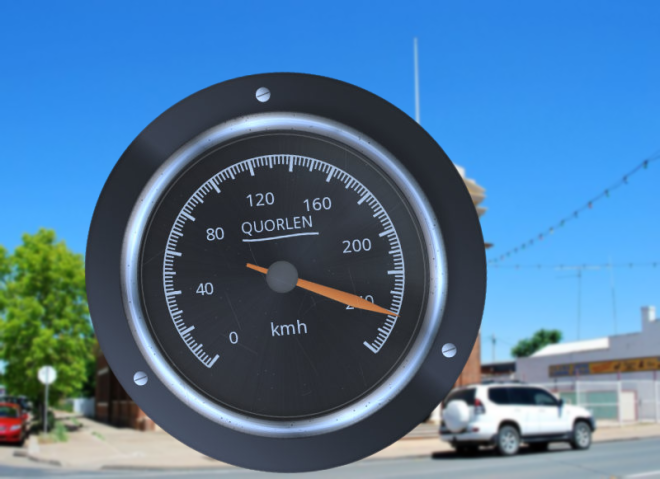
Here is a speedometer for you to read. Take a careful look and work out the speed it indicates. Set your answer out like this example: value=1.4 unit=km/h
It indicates value=240 unit=km/h
